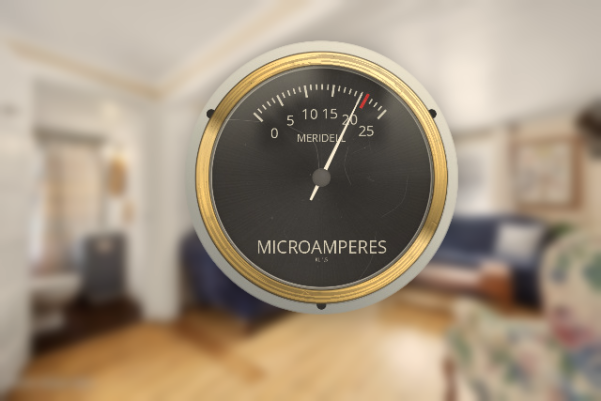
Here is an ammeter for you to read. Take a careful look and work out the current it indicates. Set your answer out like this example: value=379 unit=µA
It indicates value=20 unit=µA
